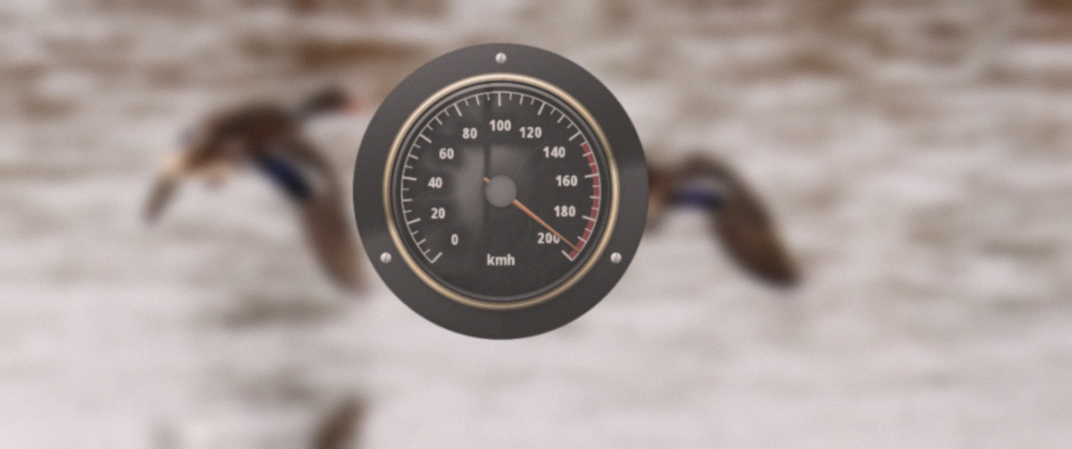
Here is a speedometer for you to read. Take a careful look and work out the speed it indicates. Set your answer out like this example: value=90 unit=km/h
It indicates value=195 unit=km/h
